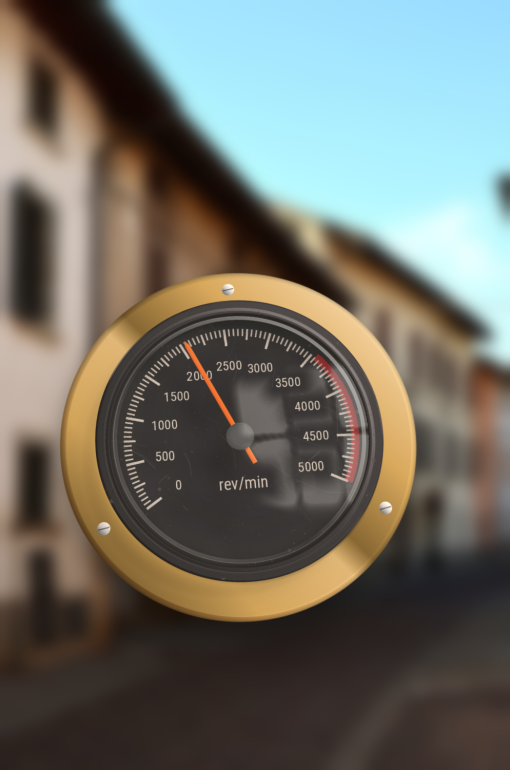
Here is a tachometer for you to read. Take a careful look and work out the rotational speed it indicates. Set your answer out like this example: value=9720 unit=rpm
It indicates value=2050 unit=rpm
